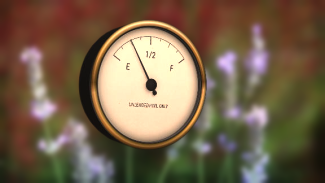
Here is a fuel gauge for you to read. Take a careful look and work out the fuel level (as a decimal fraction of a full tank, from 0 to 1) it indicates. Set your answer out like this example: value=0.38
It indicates value=0.25
